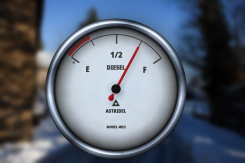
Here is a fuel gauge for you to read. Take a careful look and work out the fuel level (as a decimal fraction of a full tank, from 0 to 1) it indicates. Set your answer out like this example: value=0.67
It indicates value=0.75
